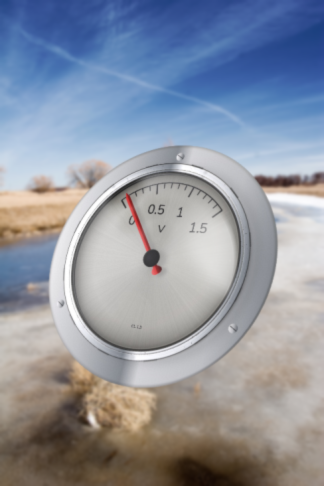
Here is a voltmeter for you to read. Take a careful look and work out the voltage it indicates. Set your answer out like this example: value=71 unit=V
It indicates value=0.1 unit=V
